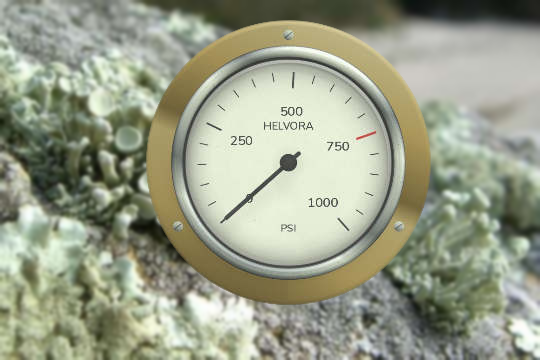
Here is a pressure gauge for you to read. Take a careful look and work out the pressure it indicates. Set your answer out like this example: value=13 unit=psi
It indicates value=0 unit=psi
